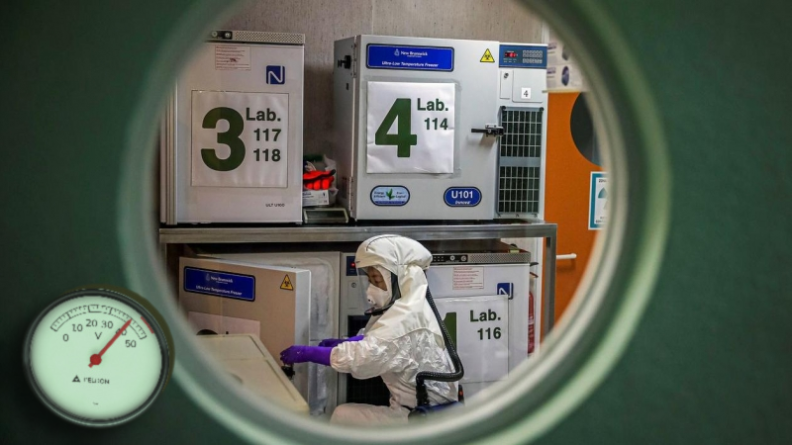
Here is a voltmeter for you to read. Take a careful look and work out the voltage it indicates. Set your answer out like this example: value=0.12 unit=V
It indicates value=40 unit=V
